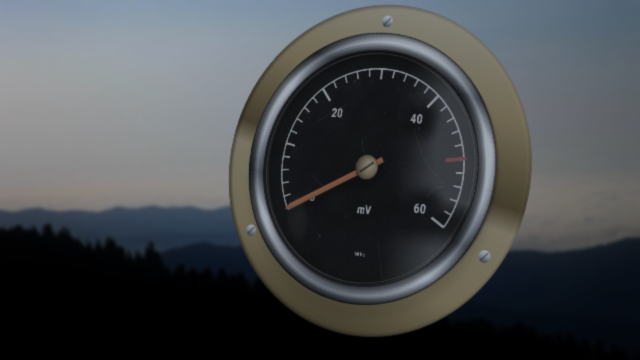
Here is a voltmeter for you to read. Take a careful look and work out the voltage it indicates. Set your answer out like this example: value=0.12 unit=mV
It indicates value=0 unit=mV
